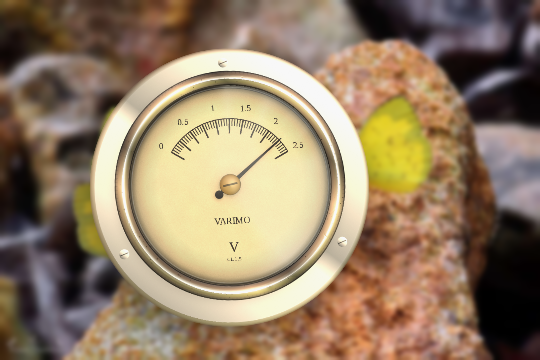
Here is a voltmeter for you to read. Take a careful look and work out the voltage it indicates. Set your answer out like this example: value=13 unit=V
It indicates value=2.25 unit=V
